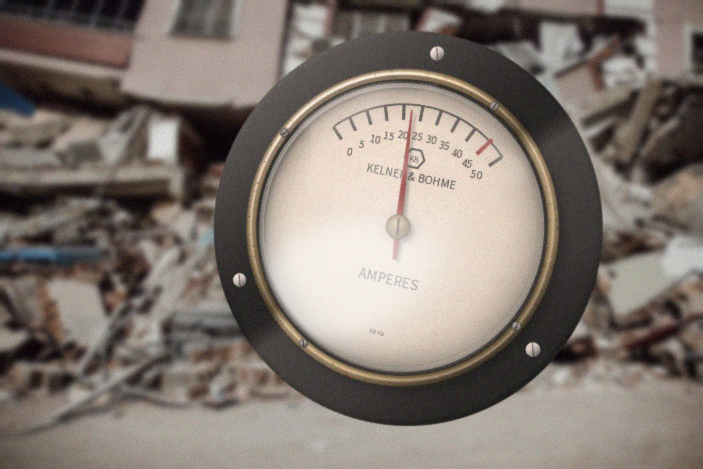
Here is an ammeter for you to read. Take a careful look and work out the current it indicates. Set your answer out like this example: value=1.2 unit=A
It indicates value=22.5 unit=A
